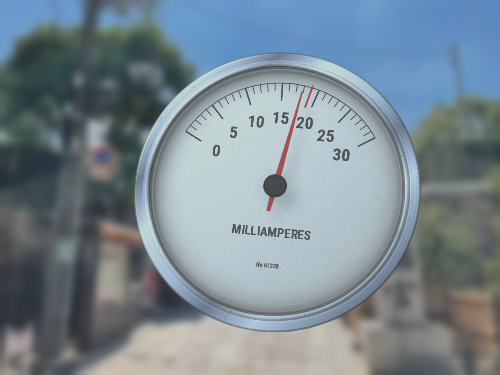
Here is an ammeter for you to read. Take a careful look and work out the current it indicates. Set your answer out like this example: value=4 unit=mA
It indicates value=18 unit=mA
